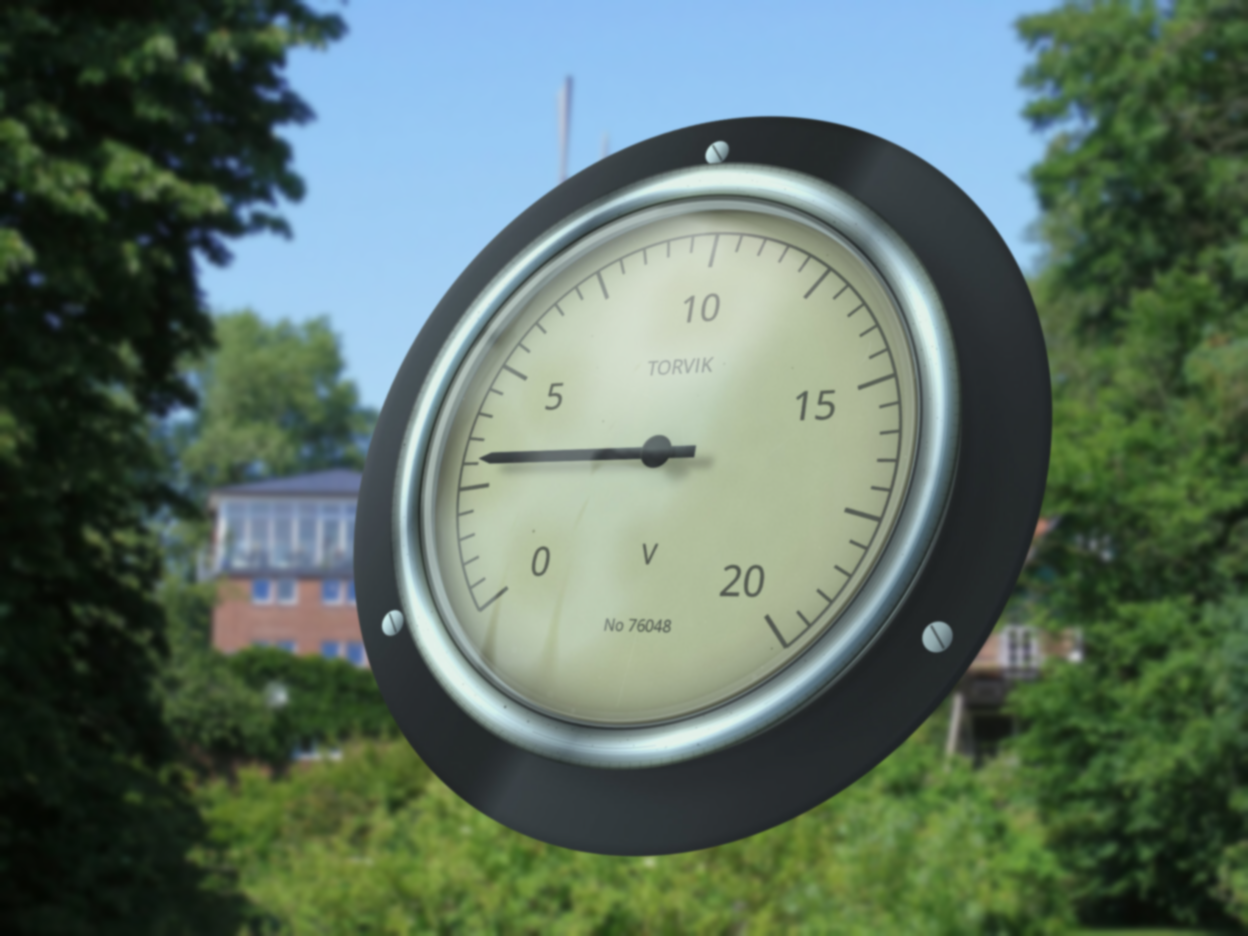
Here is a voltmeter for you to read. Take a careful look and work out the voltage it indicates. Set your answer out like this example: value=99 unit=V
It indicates value=3 unit=V
